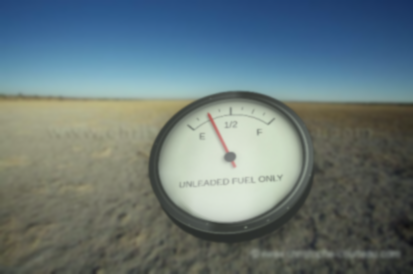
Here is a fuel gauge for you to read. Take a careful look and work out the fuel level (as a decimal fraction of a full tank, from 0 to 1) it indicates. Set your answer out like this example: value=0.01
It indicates value=0.25
